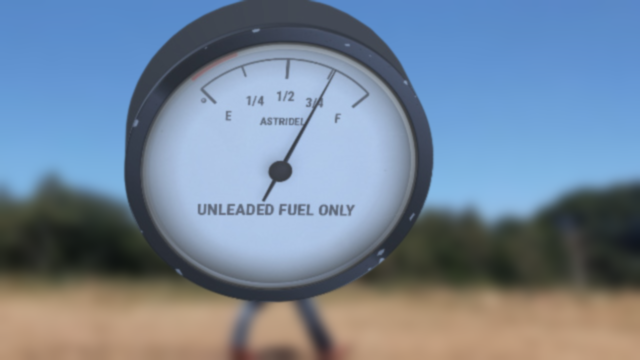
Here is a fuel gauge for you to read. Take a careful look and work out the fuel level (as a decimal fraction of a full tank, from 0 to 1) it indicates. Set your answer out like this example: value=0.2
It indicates value=0.75
